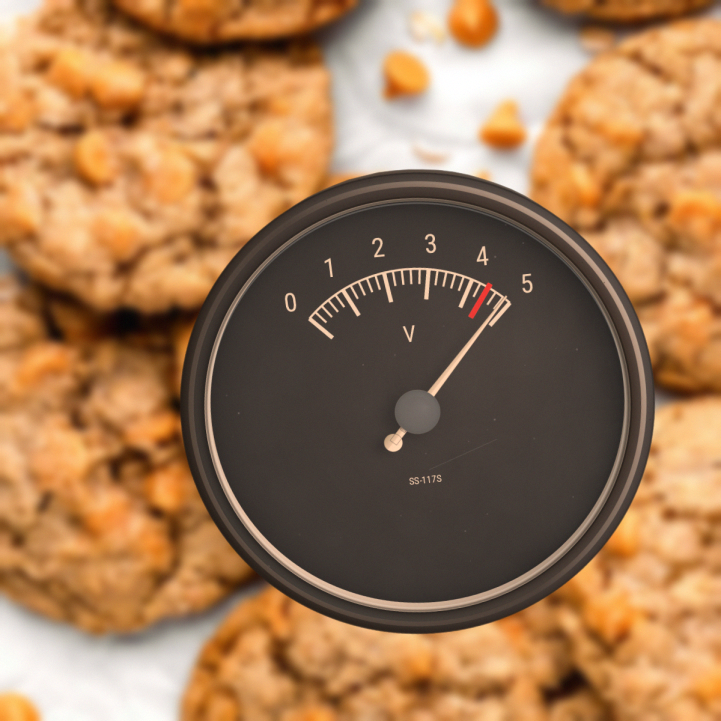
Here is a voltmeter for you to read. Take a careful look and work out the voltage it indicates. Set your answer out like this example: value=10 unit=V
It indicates value=4.8 unit=V
